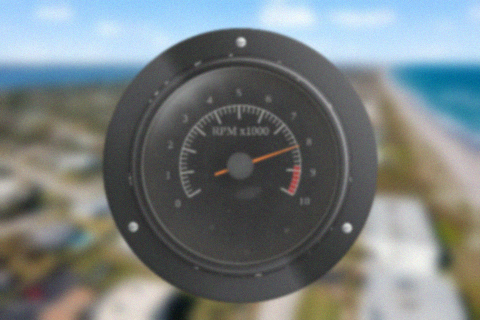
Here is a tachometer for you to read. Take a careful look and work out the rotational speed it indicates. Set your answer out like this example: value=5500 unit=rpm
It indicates value=8000 unit=rpm
